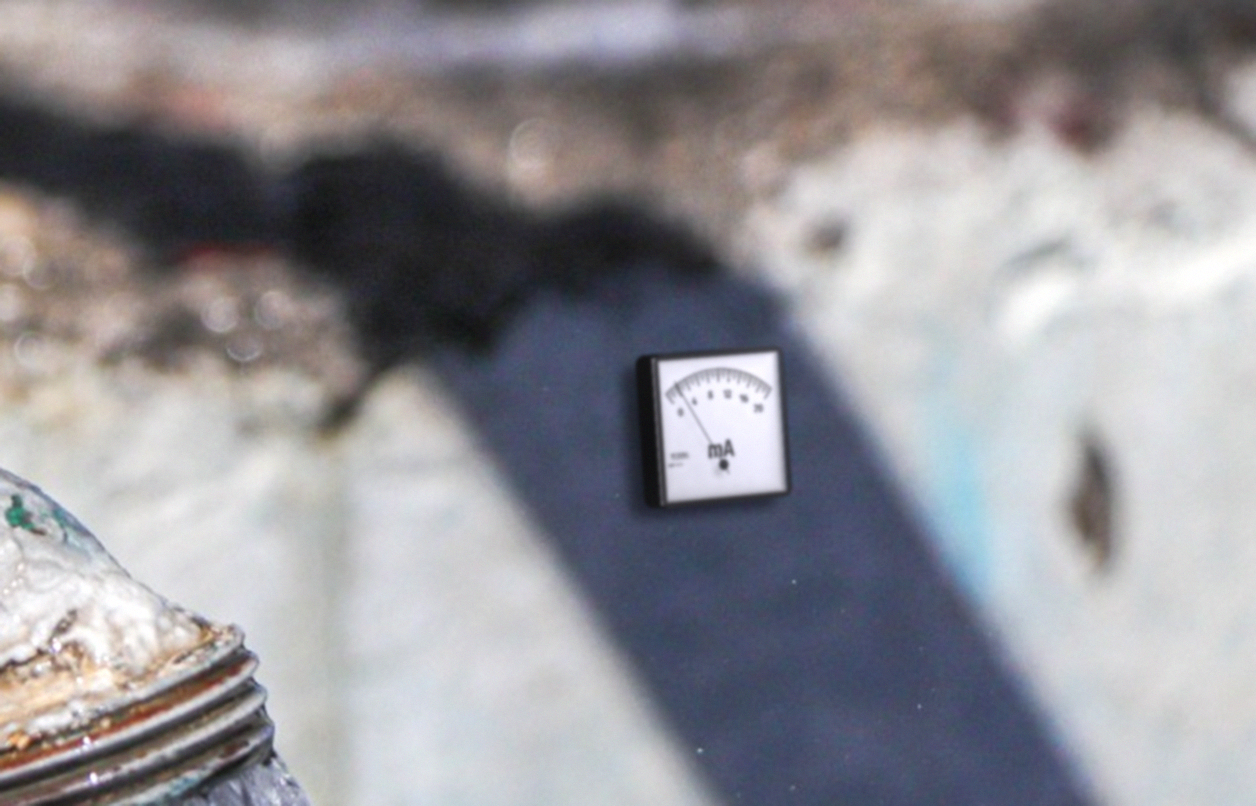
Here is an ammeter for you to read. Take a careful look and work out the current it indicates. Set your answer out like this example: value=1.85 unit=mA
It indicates value=2 unit=mA
